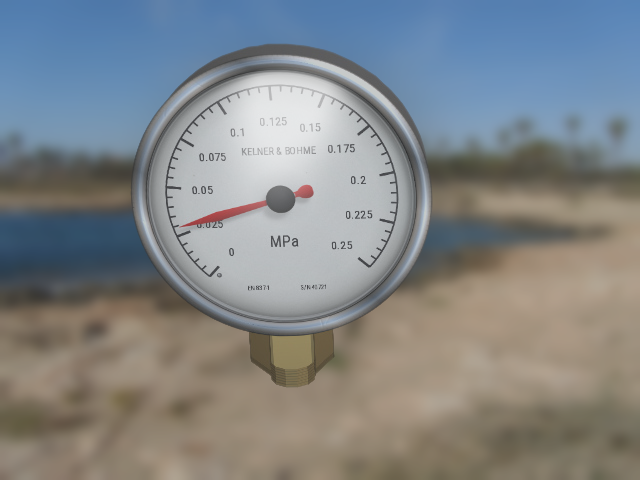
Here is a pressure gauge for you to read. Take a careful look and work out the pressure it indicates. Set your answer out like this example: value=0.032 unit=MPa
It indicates value=0.03 unit=MPa
